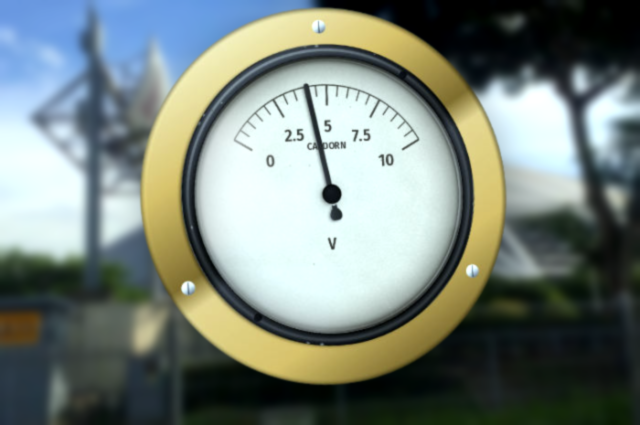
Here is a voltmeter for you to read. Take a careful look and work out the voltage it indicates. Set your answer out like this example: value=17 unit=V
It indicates value=4 unit=V
